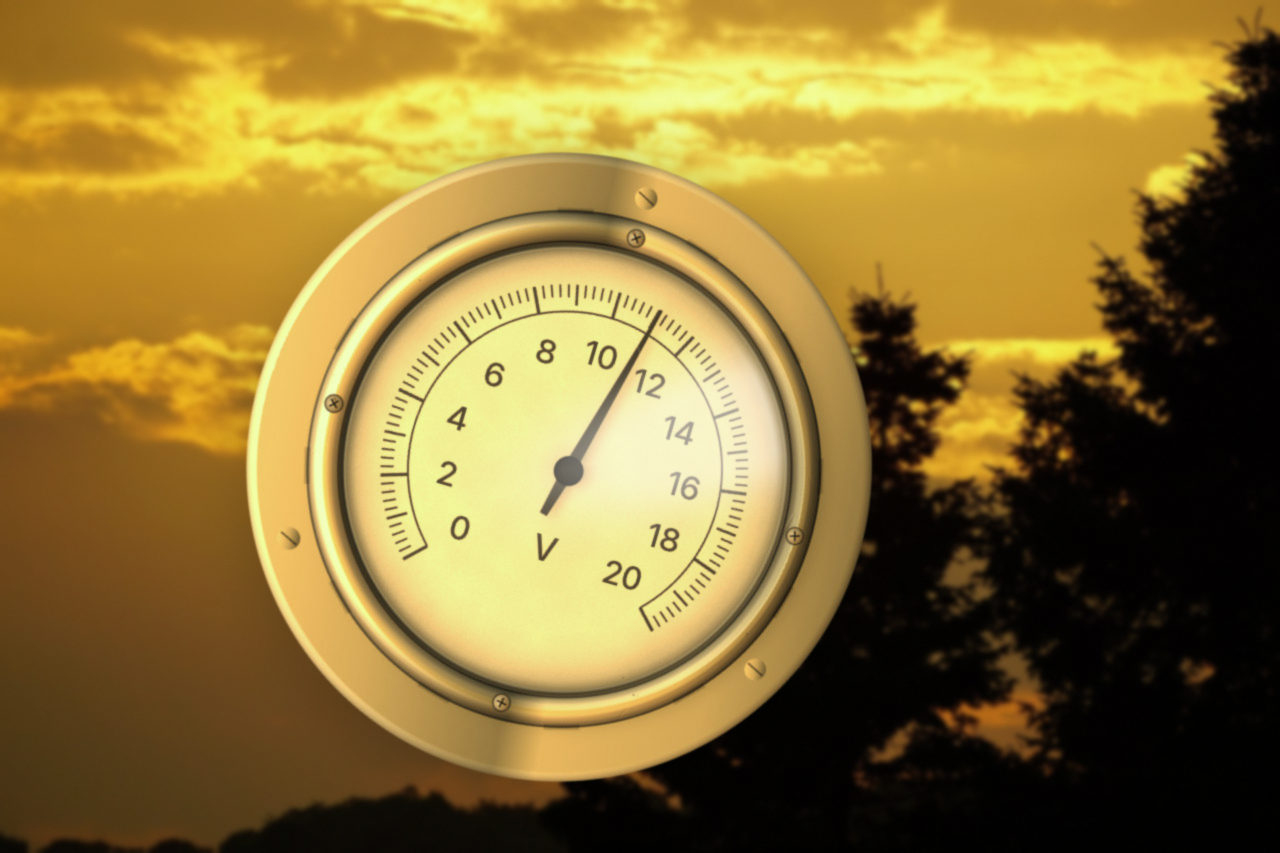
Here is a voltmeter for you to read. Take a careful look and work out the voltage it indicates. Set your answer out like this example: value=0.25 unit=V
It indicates value=11 unit=V
